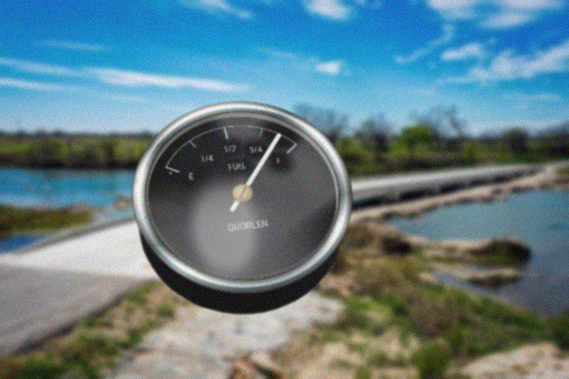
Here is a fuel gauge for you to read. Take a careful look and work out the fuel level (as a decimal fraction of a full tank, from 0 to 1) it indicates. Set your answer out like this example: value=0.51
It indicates value=0.875
